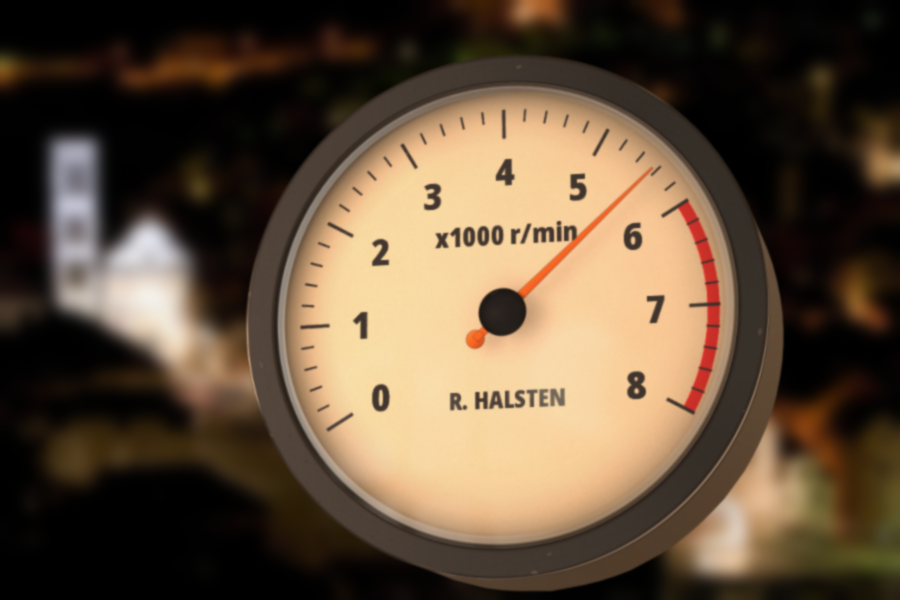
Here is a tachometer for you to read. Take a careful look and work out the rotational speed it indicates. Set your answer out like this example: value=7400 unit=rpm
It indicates value=5600 unit=rpm
